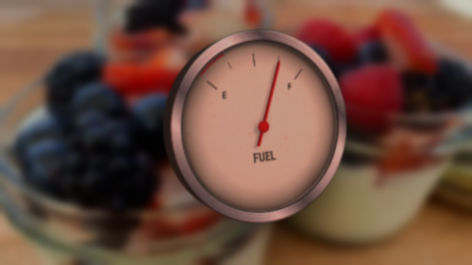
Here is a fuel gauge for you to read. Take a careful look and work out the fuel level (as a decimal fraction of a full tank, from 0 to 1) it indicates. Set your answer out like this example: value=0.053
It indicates value=0.75
